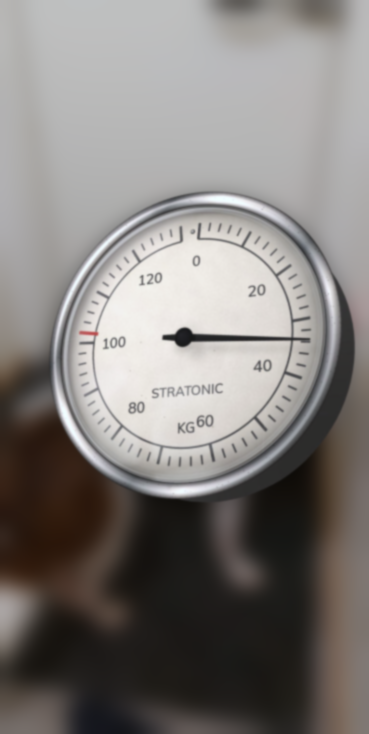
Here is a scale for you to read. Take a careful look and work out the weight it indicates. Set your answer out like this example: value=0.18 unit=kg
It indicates value=34 unit=kg
